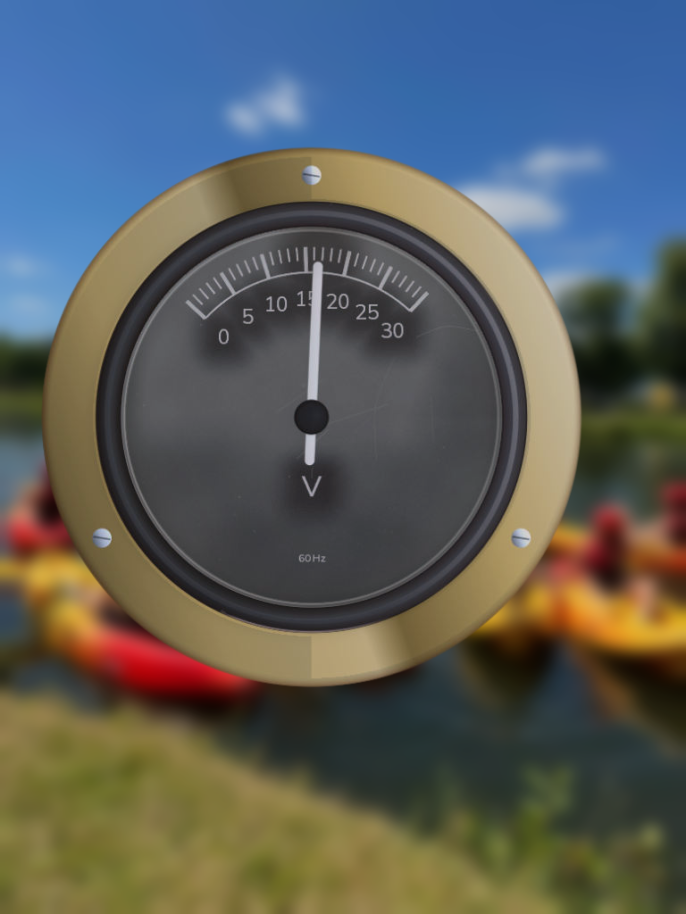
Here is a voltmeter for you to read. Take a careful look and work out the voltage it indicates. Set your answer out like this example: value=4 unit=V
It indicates value=16.5 unit=V
